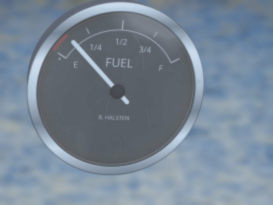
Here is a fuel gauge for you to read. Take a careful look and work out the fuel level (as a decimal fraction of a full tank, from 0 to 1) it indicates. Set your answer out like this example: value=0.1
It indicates value=0.125
